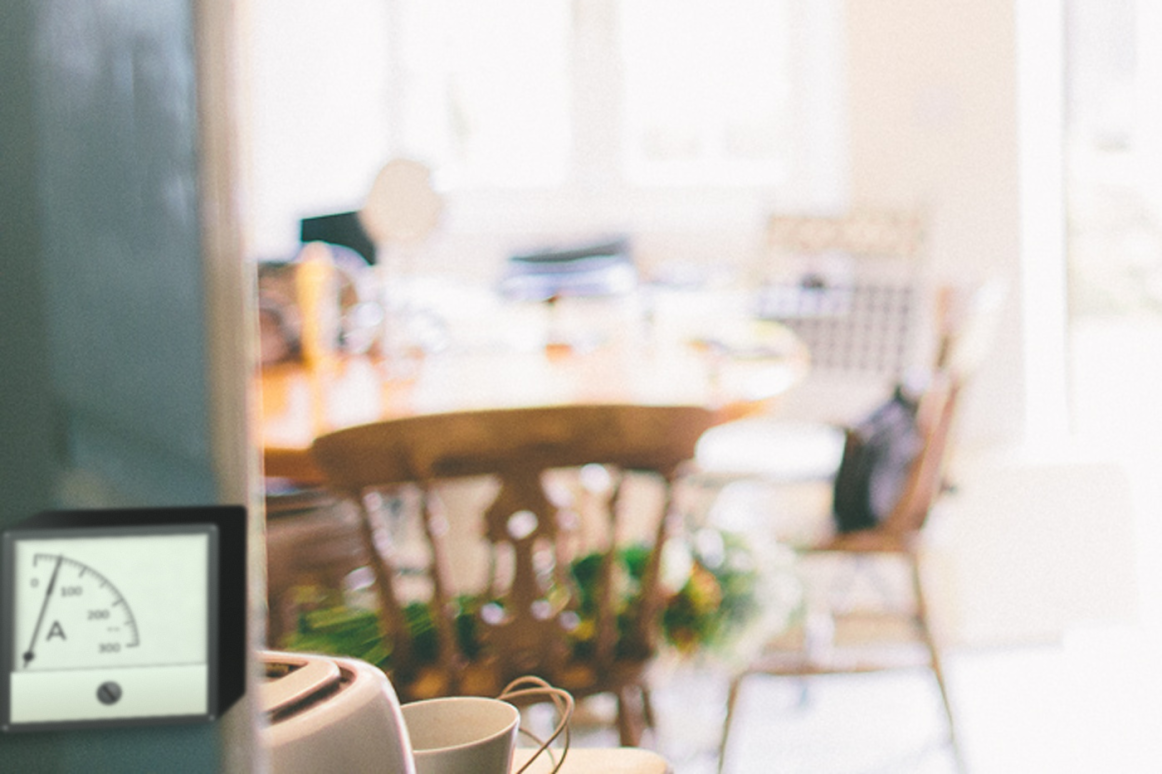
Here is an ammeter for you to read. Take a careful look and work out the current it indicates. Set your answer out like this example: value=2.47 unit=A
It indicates value=50 unit=A
